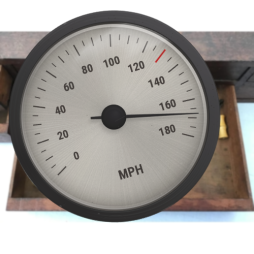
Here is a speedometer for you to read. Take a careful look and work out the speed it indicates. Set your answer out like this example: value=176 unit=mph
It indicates value=167.5 unit=mph
